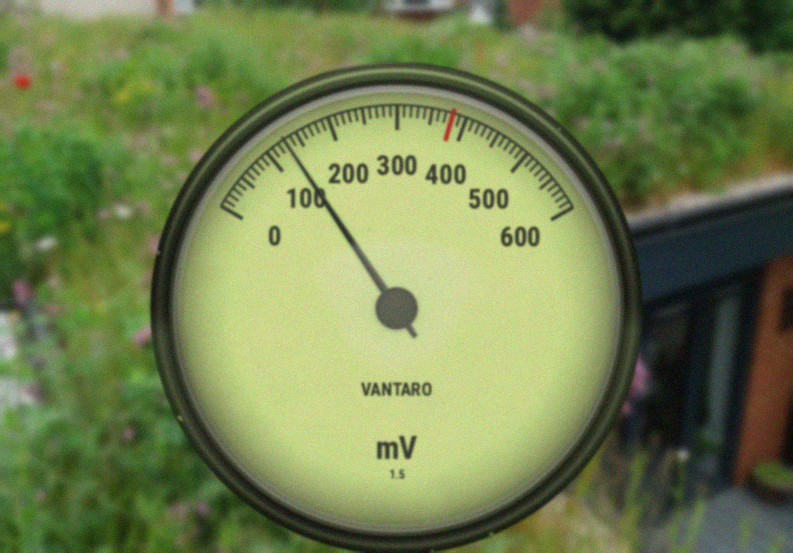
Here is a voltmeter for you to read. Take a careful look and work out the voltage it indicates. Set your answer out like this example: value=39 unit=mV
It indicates value=130 unit=mV
